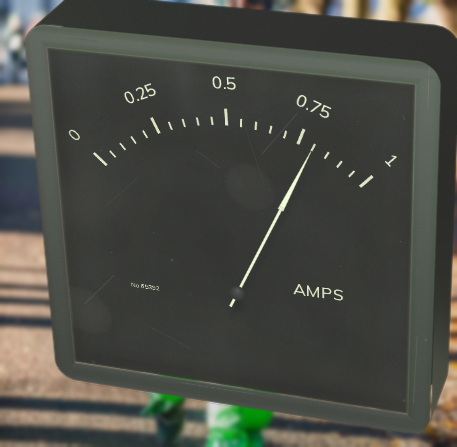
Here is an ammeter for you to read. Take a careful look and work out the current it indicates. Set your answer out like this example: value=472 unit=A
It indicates value=0.8 unit=A
